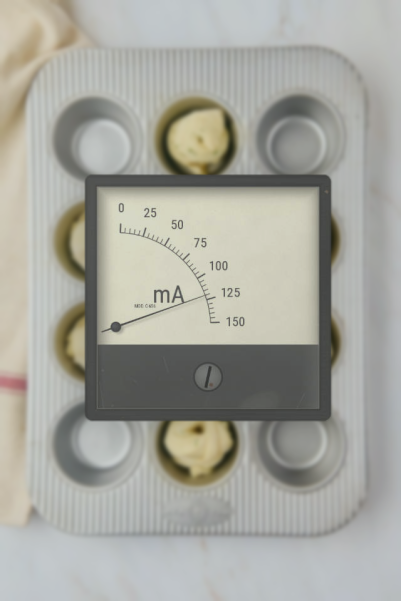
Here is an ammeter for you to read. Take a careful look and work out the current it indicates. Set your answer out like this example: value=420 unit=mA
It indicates value=120 unit=mA
